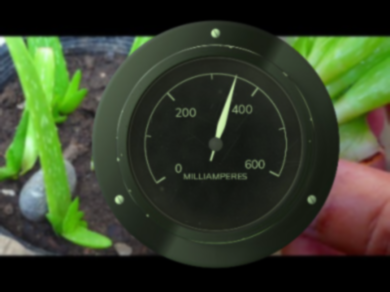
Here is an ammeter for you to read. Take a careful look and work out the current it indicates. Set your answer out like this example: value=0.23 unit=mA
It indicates value=350 unit=mA
